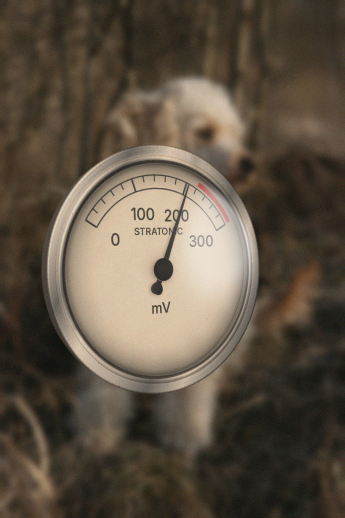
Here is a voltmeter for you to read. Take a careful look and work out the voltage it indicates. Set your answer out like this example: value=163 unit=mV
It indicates value=200 unit=mV
